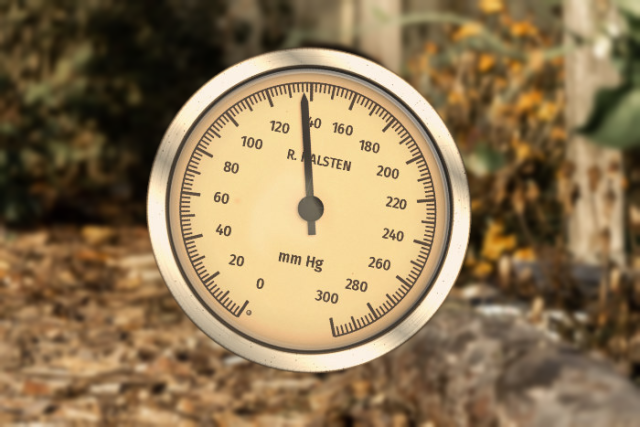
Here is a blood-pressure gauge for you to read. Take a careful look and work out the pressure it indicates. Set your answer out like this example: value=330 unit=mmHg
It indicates value=136 unit=mmHg
